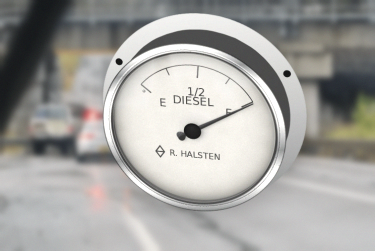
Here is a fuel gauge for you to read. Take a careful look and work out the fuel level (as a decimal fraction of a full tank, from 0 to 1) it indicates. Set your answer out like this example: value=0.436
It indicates value=1
